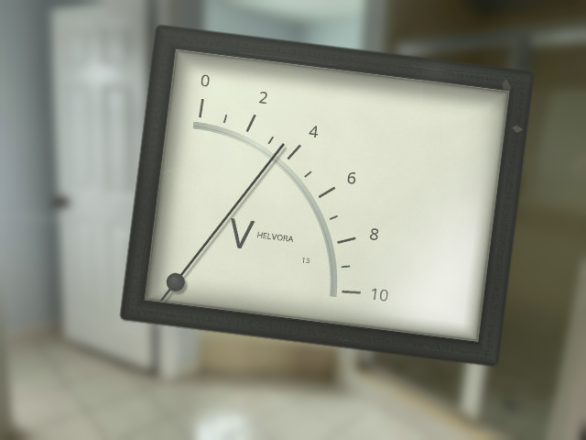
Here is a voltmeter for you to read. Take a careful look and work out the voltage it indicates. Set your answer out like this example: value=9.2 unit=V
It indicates value=3.5 unit=V
